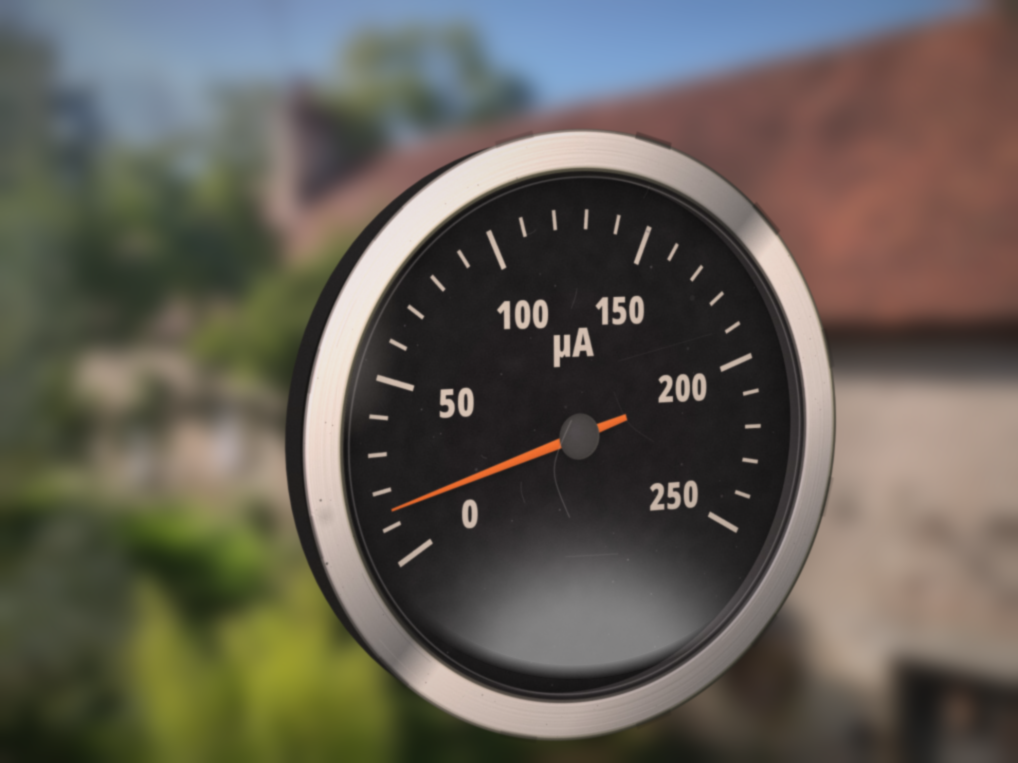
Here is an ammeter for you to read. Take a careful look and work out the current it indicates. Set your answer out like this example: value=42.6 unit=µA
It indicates value=15 unit=µA
